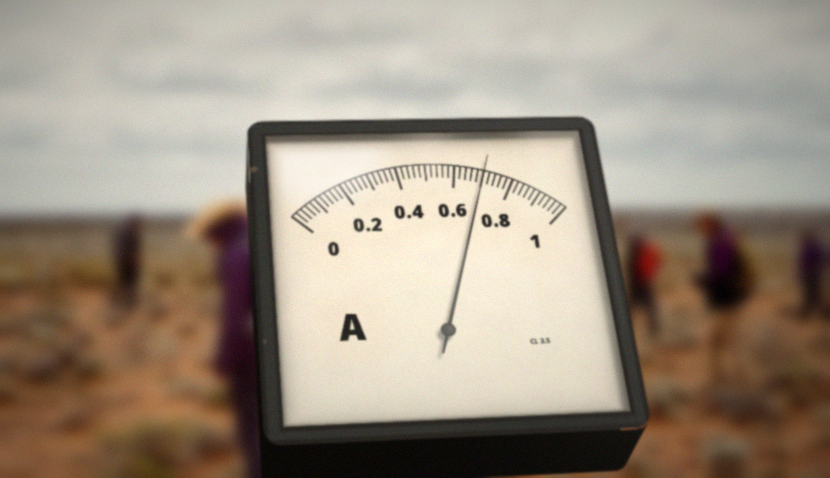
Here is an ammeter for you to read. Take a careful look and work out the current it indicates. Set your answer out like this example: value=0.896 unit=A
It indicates value=0.7 unit=A
